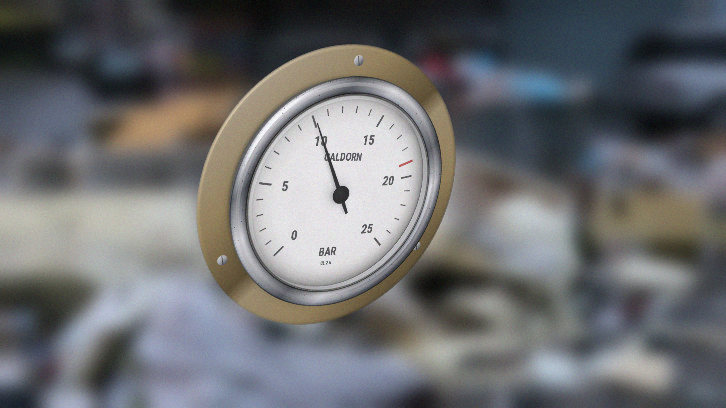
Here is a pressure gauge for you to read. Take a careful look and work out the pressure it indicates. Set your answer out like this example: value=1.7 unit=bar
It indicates value=10 unit=bar
